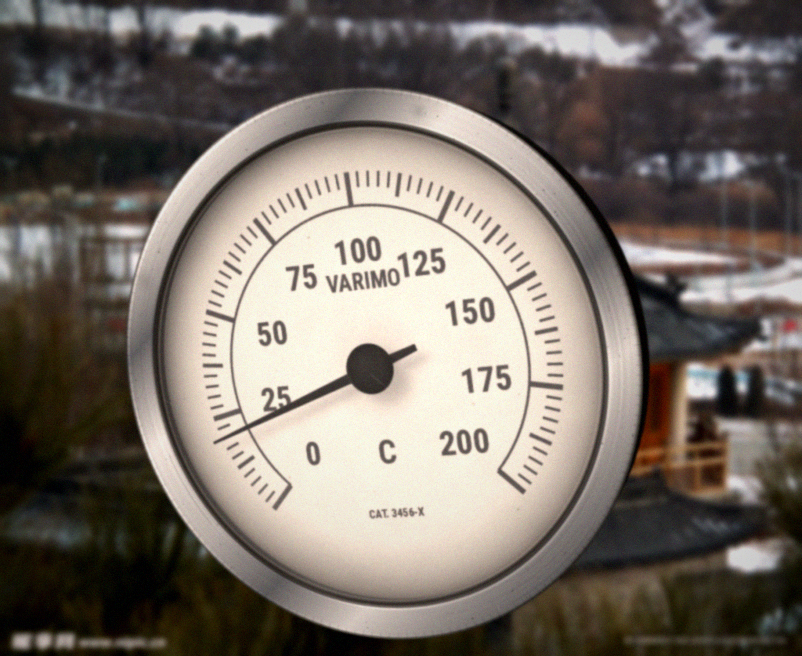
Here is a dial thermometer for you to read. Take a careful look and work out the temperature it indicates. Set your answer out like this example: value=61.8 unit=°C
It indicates value=20 unit=°C
